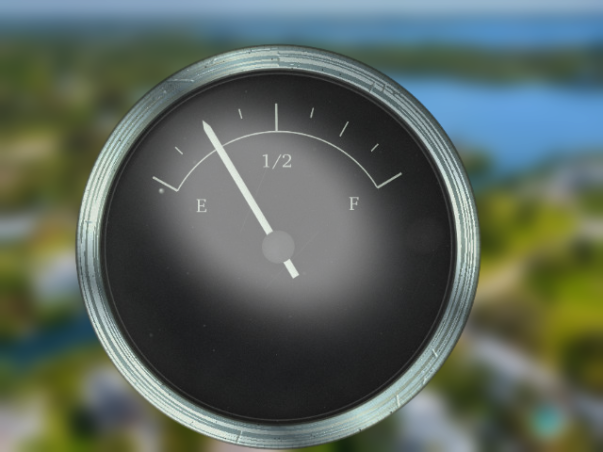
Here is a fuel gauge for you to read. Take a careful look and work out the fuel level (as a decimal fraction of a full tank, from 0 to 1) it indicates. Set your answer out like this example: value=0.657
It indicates value=0.25
